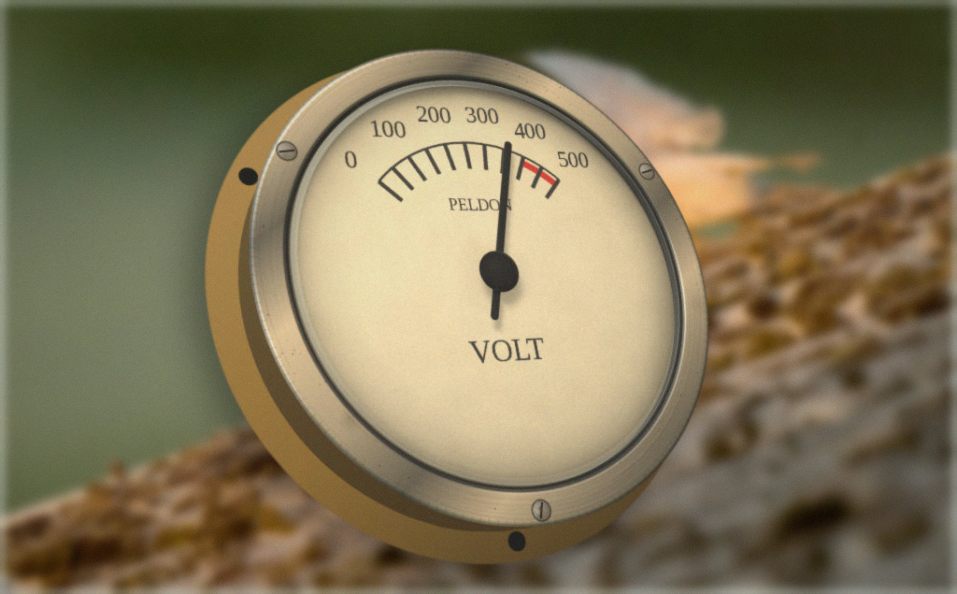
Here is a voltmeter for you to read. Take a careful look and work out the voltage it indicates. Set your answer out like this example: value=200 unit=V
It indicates value=350 unit=V
